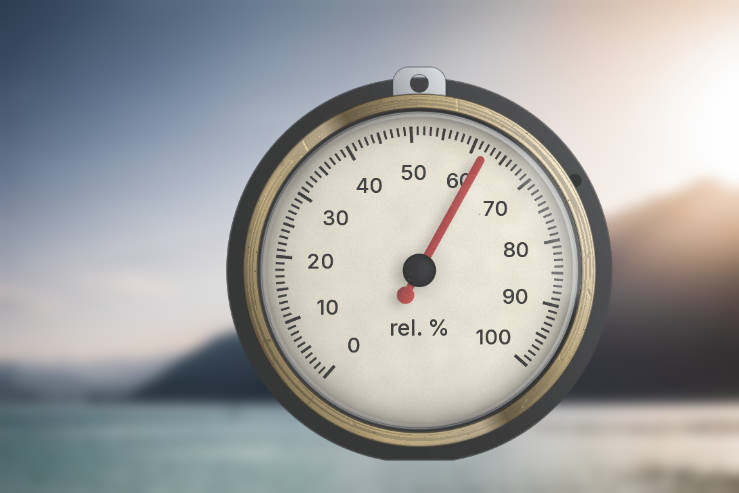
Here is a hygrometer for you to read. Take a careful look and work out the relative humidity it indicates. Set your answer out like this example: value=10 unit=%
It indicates value=62 unit=%
